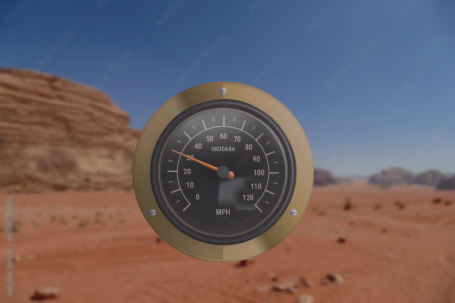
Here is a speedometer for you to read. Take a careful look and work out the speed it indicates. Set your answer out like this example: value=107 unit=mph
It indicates value=30 unit=mph
